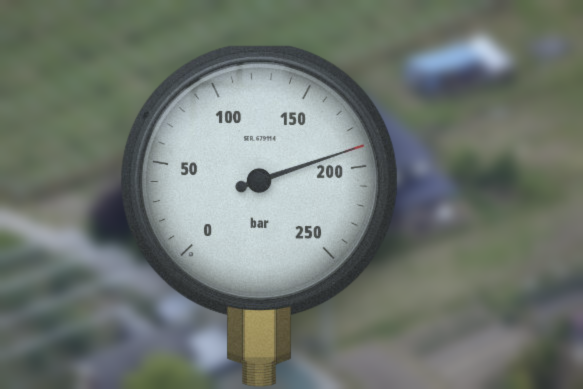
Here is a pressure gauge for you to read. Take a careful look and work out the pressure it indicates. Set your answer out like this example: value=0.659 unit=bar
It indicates value=190 unit=bar
